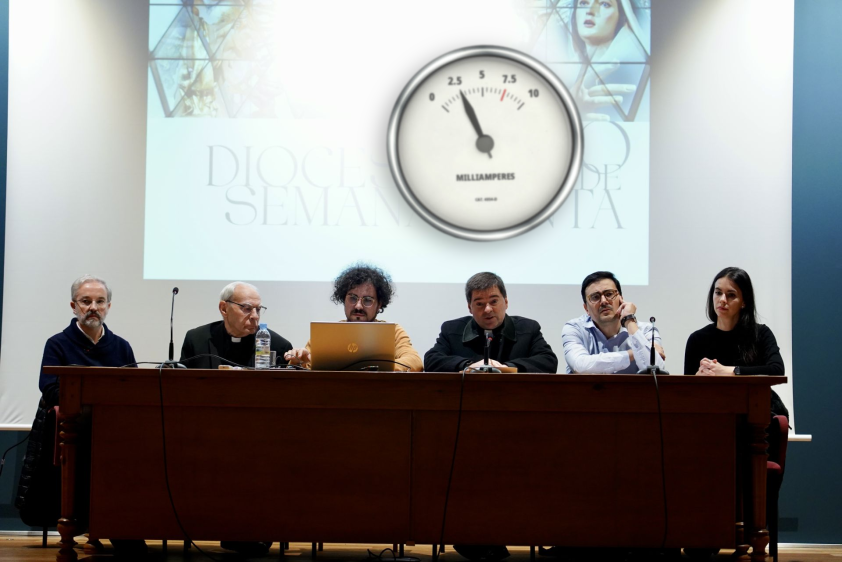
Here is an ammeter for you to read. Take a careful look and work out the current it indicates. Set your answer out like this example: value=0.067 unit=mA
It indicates value=2.5 unit=mA
